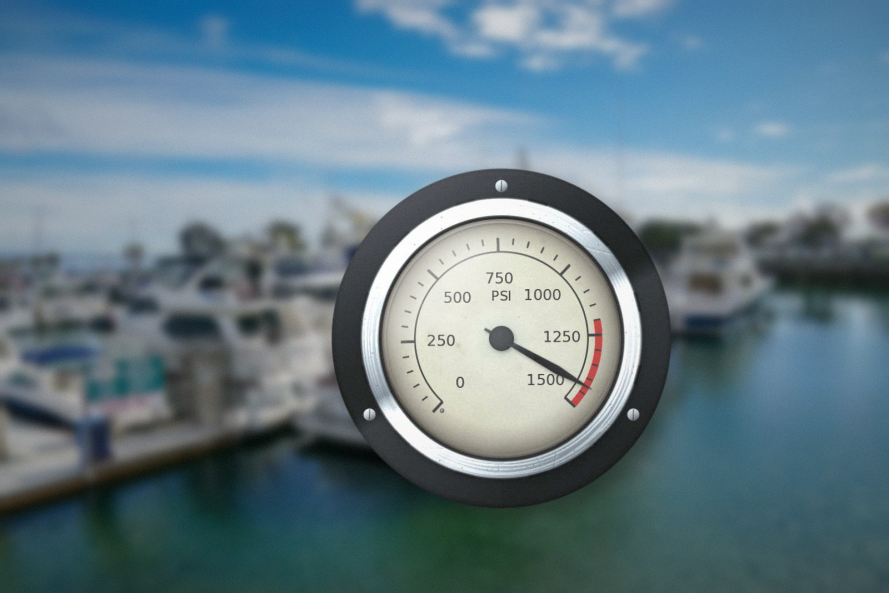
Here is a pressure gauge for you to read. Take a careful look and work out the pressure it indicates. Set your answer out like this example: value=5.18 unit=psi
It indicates value=1425 unit=psi
